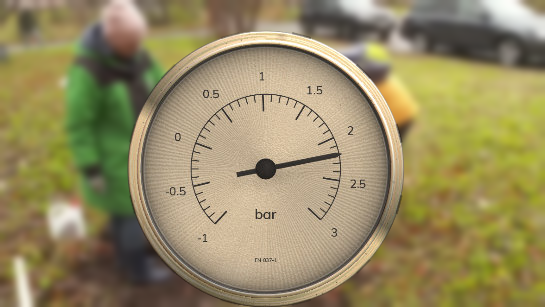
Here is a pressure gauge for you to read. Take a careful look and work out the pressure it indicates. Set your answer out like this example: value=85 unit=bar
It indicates value=2.2 unit=bar
